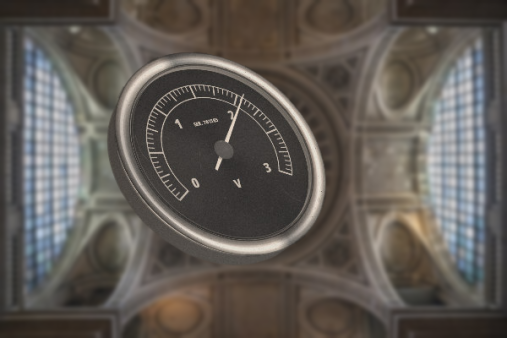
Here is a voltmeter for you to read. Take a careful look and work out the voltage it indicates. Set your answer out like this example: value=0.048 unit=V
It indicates value=2.05 unit=V
